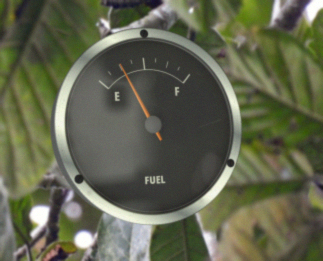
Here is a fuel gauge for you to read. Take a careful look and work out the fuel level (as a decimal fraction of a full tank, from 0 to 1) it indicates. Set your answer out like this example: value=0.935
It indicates value=0.25
